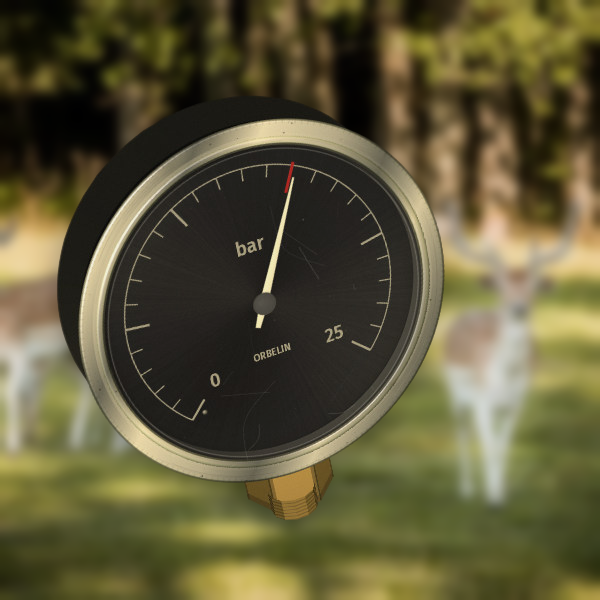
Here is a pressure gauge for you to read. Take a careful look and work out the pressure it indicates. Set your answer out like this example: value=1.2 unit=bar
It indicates value=15 unit=bar
